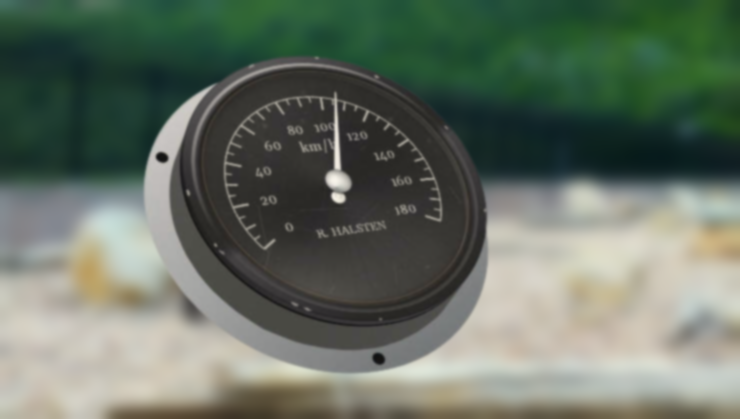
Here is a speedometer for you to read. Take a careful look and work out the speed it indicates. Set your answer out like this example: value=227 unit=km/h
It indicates value=105 unit=km/h
